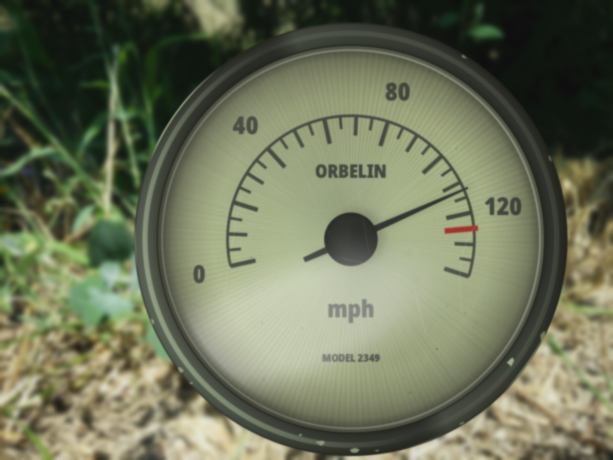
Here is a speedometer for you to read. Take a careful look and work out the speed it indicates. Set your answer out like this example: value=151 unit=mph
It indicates value=112.5 unit=mph
